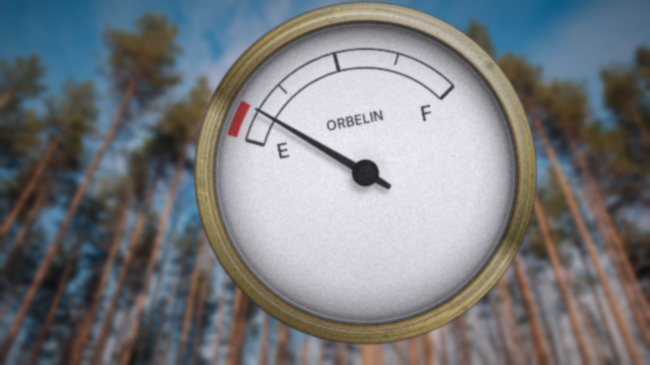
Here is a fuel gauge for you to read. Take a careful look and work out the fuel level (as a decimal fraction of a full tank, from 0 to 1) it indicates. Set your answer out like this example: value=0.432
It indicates value=0.125
